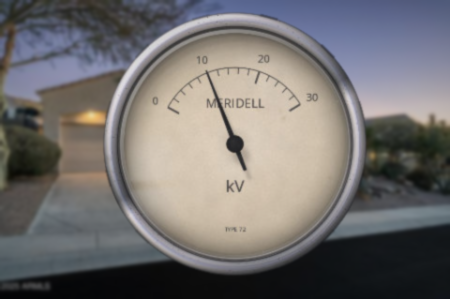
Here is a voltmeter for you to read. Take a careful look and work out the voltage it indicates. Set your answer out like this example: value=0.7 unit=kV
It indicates value=10 unit=kV
